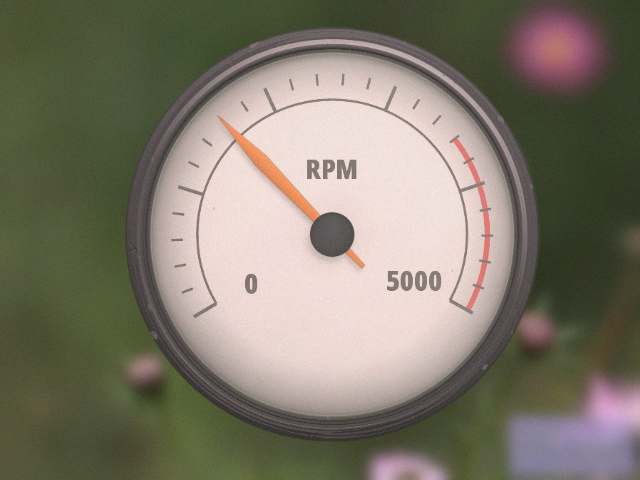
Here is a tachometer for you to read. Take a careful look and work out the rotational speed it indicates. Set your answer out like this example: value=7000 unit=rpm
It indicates value=1600 unit=rpm
